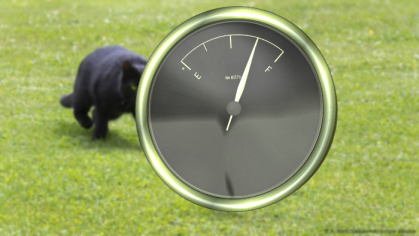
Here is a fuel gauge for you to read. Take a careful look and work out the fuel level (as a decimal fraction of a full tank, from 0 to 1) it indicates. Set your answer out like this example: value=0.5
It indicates value=0.75
